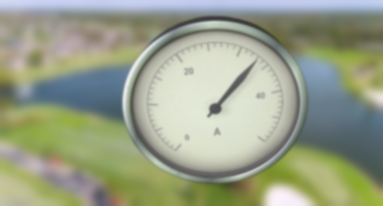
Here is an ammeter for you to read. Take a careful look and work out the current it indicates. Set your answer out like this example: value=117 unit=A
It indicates value=33 unit=A
